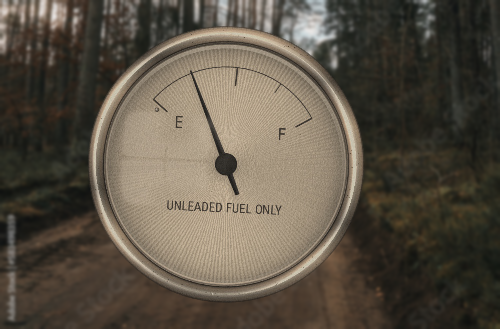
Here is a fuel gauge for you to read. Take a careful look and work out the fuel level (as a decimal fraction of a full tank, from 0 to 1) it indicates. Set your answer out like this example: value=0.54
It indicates value=0.25
